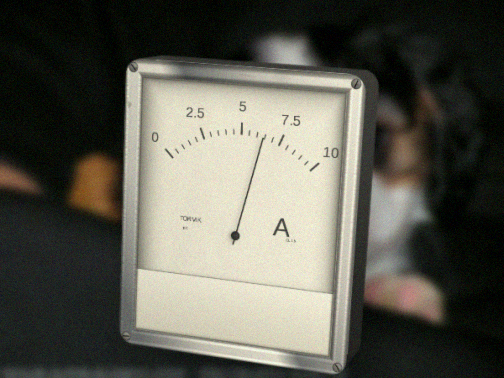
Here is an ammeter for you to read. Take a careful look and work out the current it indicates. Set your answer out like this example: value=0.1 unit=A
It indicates value=6.5 unit=A
